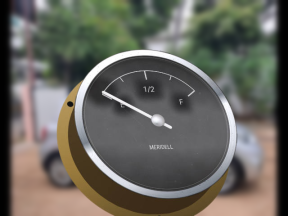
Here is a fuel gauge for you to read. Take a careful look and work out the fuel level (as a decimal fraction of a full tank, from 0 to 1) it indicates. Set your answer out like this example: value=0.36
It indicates value=0
